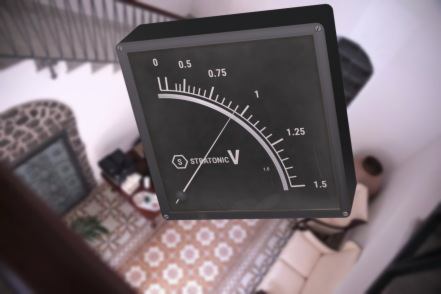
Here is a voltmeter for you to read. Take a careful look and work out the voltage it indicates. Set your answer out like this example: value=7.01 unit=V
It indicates value=0.95 unit=V
